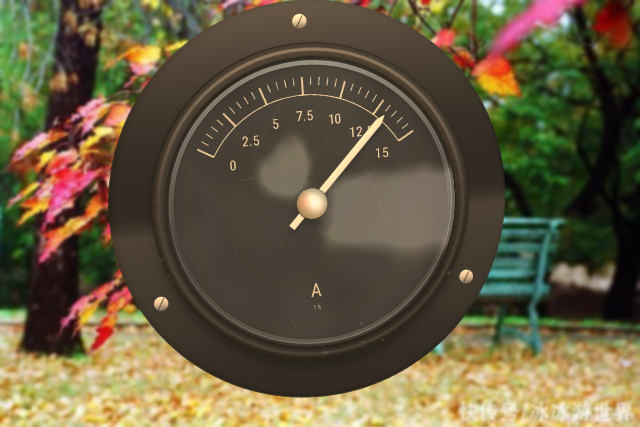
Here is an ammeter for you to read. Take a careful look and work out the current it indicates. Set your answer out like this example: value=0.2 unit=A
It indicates value=13 unit=A
